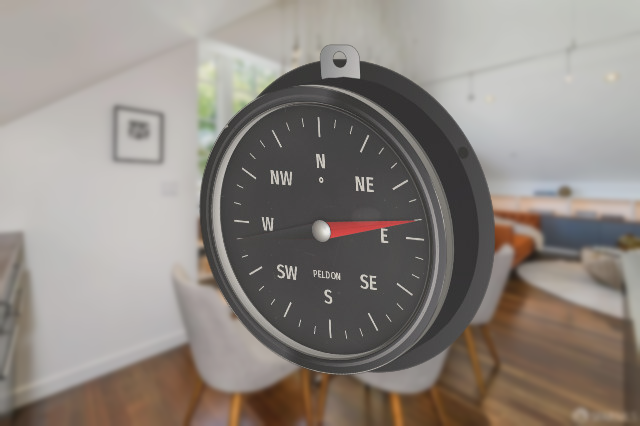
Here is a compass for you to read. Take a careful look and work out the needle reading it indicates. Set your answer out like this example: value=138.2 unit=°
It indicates value=80 unit=°
